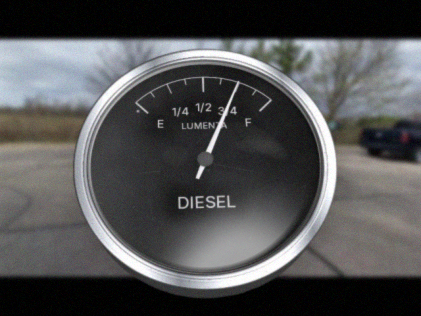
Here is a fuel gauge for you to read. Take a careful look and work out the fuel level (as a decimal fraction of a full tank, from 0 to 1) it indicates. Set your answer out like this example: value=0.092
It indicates value=0.75
